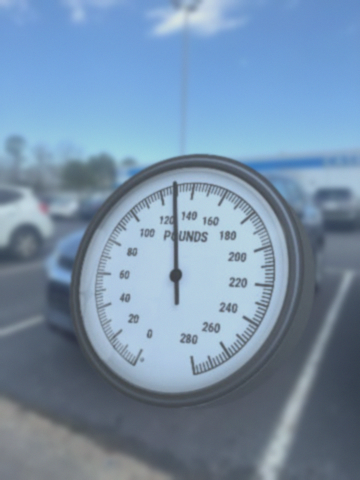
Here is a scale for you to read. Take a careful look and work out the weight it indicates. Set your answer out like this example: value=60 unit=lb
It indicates value=130 unit=lb
